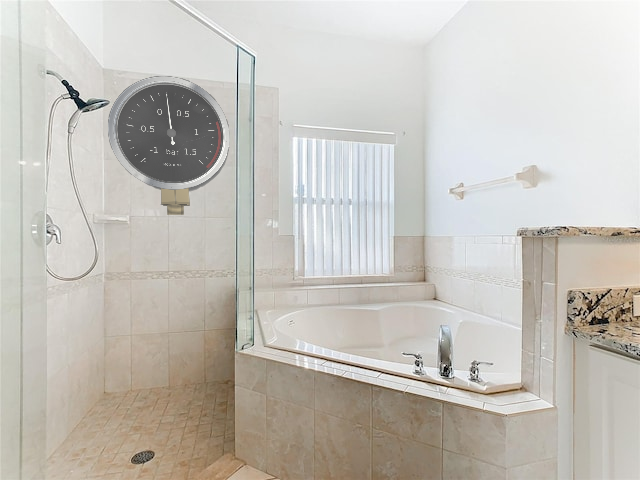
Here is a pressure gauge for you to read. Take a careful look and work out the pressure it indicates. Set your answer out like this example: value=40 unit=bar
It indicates value=0.2 unit=bar
